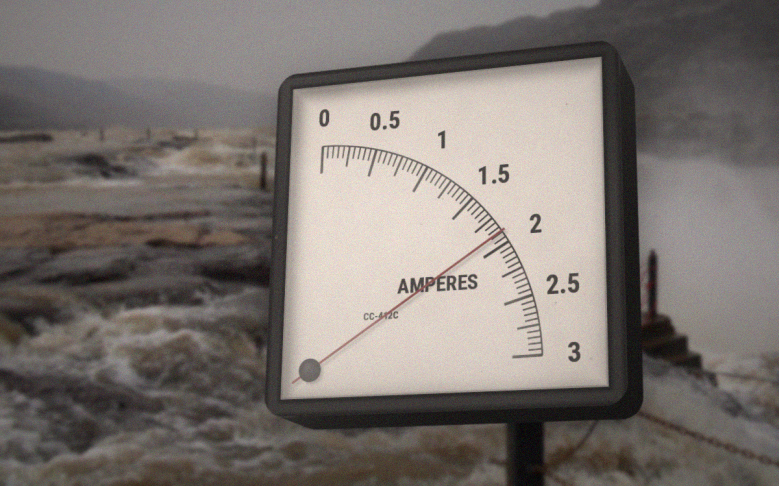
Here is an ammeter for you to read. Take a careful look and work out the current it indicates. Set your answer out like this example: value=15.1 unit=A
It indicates value=1.9 unit=A
